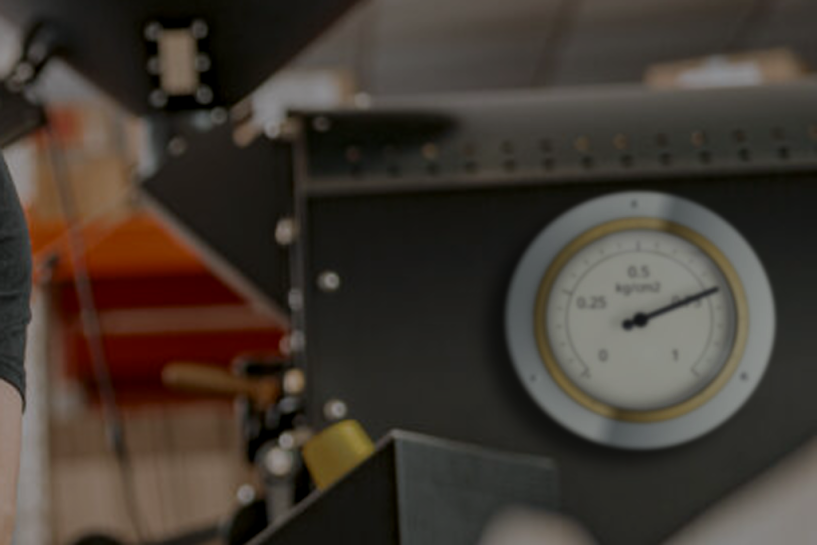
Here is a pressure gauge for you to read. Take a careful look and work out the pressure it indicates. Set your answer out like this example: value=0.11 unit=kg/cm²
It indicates value=0.75 unit=kg/cm²
